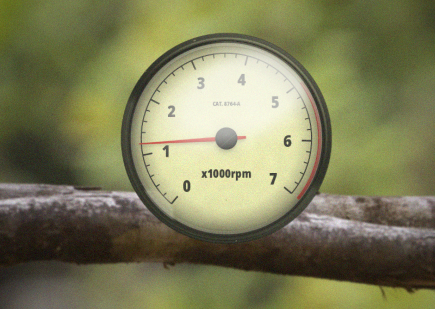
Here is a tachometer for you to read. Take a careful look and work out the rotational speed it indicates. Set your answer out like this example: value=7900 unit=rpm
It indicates value=1200 unit=rpm
